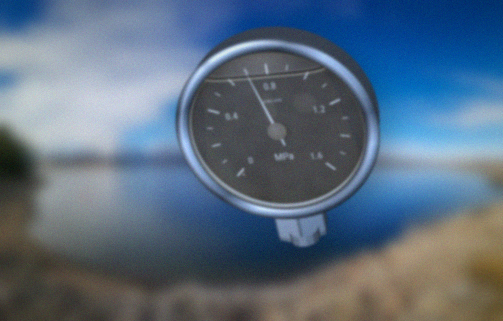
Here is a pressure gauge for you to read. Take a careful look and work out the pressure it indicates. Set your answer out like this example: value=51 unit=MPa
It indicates value=0.7 unit=MPa
